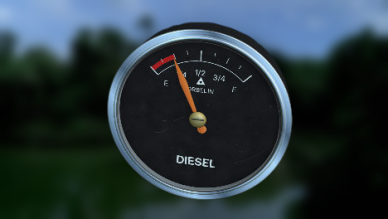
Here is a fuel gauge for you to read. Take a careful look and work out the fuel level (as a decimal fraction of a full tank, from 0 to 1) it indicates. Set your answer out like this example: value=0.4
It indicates value=0.25
